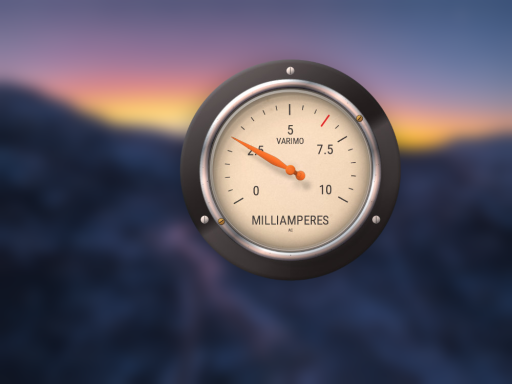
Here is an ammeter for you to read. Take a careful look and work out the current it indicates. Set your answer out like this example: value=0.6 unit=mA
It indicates value=2.5 unit=mA
